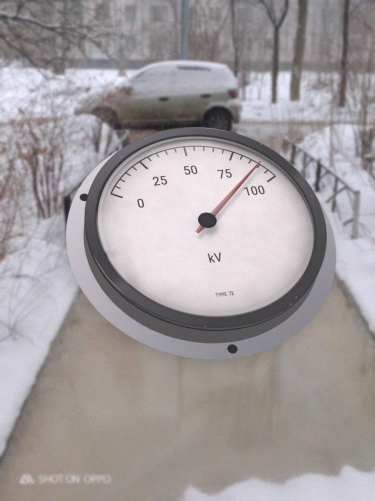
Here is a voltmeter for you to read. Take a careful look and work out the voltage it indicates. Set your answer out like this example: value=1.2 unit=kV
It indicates value=90 unit=kV
